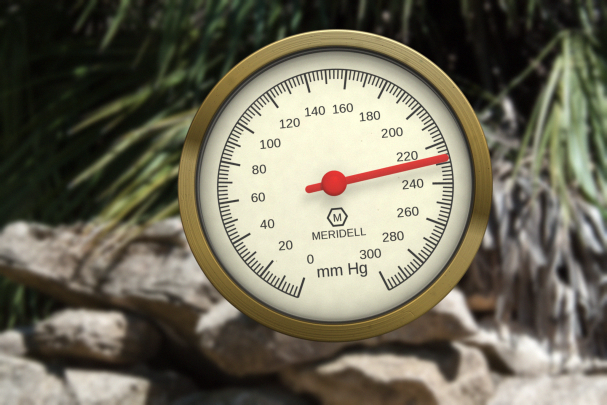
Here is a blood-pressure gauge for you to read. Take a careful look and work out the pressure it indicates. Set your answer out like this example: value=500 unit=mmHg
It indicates value=228 unit=mmHg
